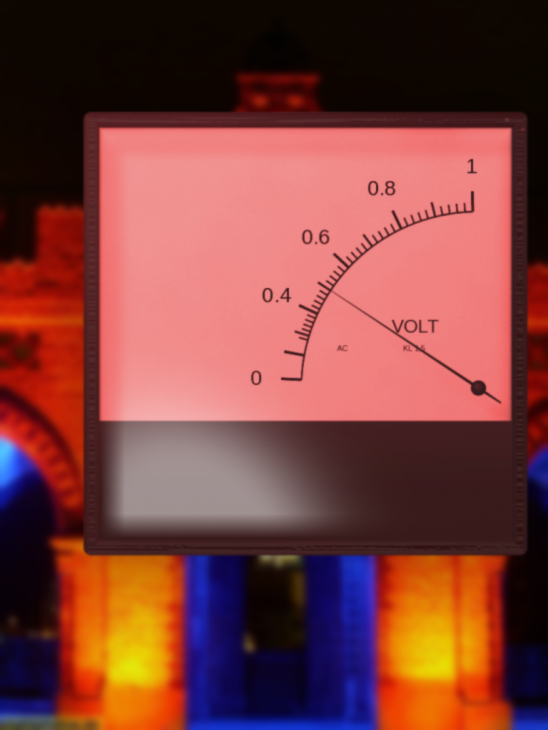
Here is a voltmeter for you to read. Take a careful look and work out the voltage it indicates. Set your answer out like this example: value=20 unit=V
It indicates value=0.5 unit=V
